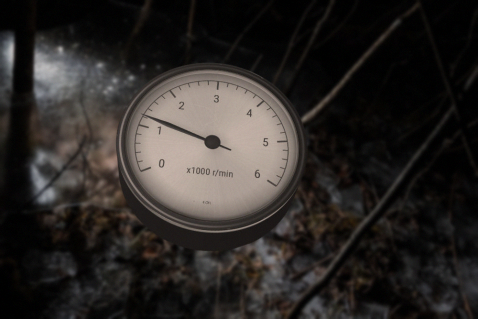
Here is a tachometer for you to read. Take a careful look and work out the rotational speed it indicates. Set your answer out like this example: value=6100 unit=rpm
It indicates value=1200 unit=rpm
